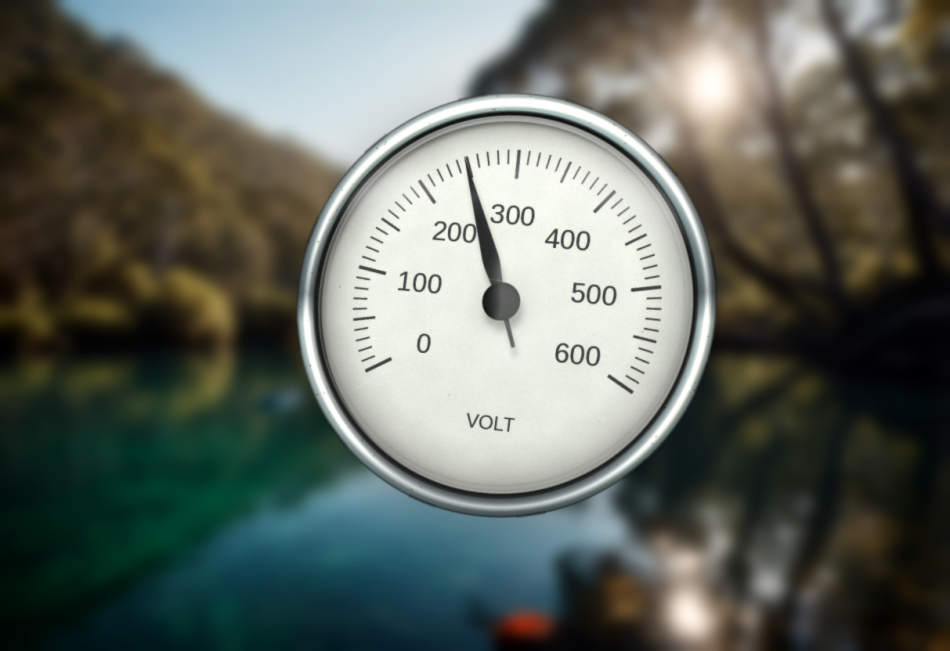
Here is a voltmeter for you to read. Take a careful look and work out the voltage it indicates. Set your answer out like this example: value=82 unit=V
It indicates value=250 unit=V
